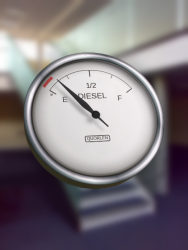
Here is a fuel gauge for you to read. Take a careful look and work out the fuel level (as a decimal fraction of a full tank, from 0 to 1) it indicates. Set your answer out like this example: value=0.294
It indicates value=0.125
